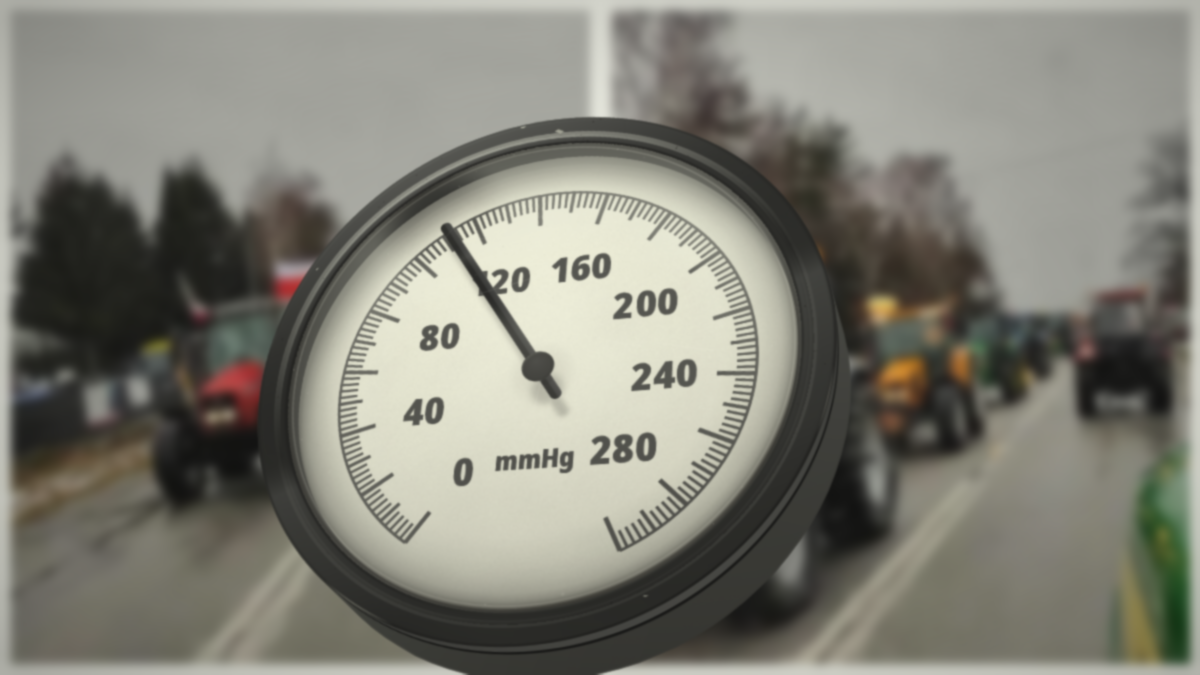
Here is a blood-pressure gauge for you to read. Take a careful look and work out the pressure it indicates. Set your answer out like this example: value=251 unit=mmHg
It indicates value=112 unit=mmHg
